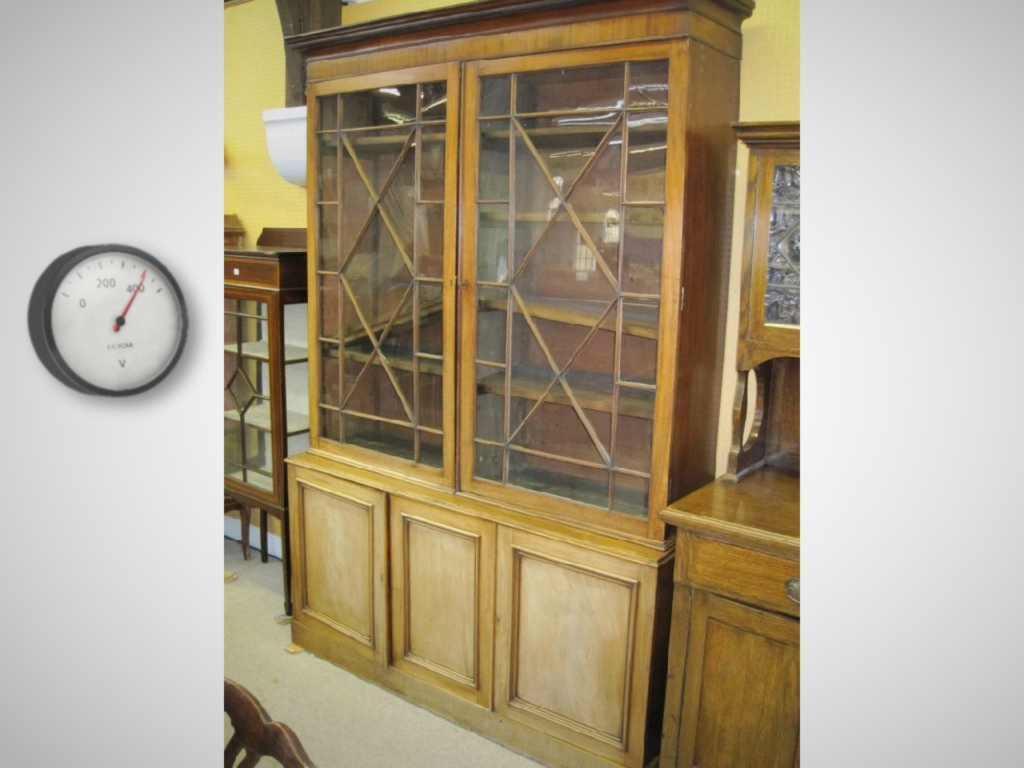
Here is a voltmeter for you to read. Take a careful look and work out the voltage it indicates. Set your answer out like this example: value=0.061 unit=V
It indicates value=400 unit=V
